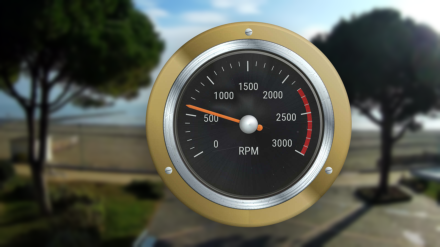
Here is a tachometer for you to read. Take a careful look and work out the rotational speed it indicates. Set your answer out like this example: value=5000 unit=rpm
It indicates value=600 unit=rpm
